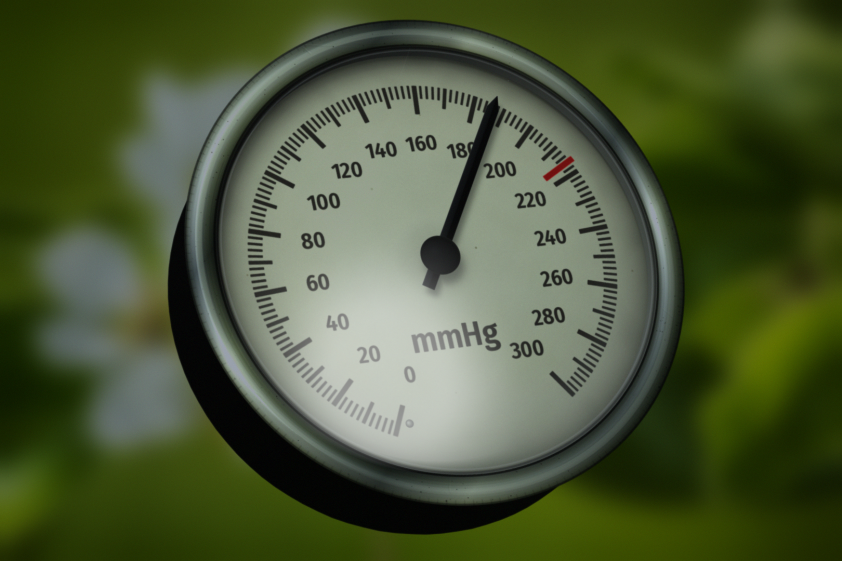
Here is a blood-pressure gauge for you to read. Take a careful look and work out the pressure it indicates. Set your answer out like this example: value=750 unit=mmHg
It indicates value=186 unit=mmHg
